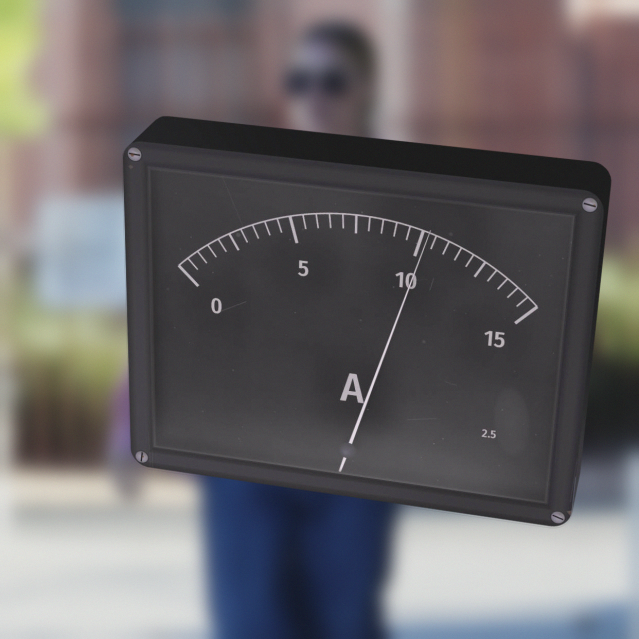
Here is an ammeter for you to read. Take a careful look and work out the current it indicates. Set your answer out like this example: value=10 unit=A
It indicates value=10.25 unit=A
